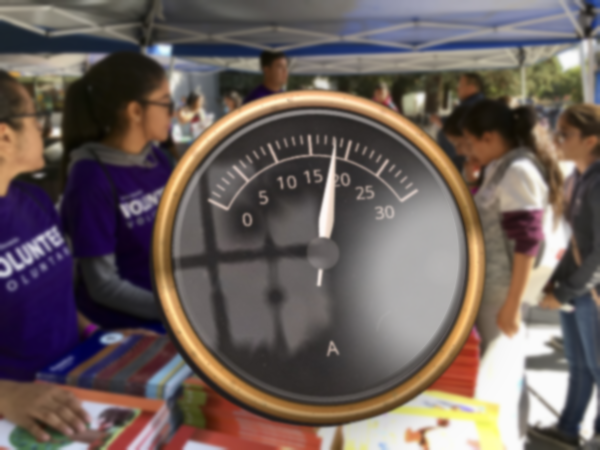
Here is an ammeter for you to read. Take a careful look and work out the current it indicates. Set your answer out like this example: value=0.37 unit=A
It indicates value=18 unit=A
